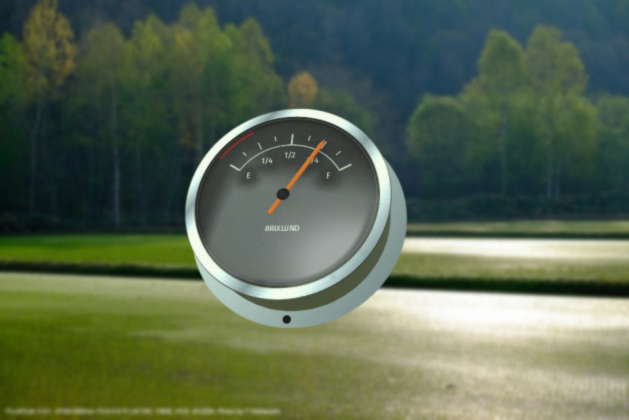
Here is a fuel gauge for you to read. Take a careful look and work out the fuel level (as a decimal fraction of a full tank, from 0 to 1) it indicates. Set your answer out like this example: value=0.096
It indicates value=0.75
